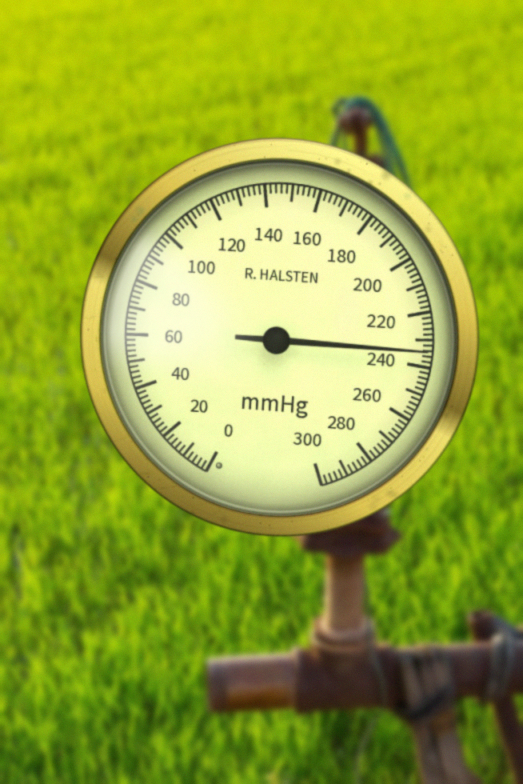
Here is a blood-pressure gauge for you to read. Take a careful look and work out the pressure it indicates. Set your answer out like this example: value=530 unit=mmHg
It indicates value=234 unit=mmHg
